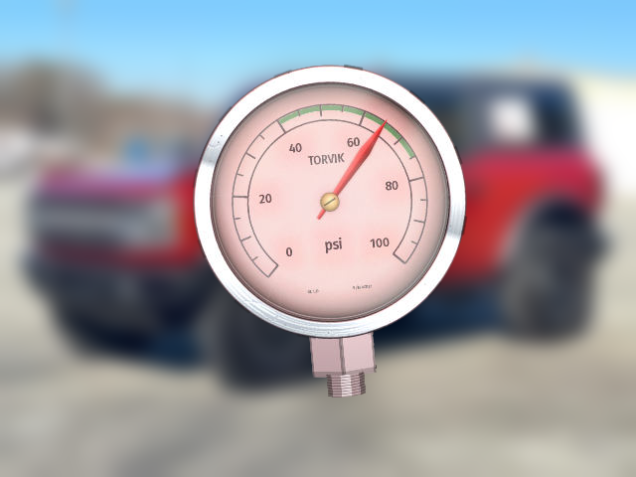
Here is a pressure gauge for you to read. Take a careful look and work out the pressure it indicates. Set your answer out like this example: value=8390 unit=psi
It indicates value=65 unit=psi
